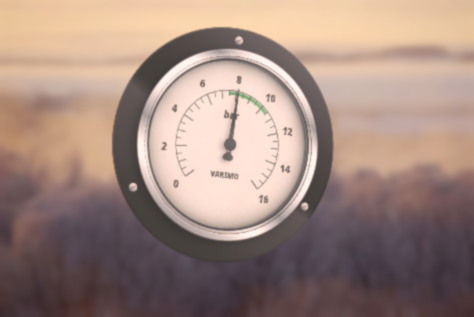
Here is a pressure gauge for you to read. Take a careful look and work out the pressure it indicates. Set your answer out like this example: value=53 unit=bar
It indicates value=8 unit=bar
